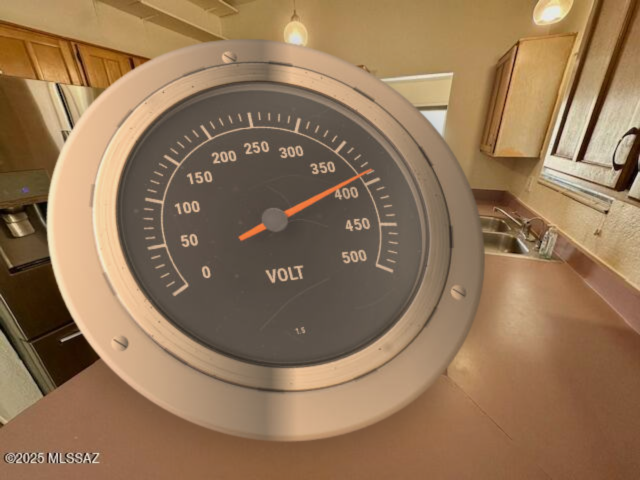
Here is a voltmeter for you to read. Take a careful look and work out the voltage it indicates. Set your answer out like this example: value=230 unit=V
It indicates value=390 unit=V
